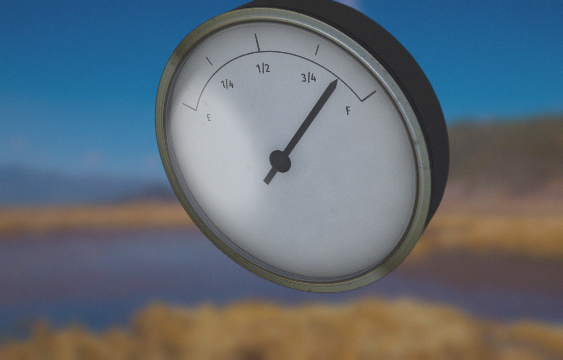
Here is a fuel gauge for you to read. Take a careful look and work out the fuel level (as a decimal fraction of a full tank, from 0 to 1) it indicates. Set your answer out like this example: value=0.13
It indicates value=0.875
